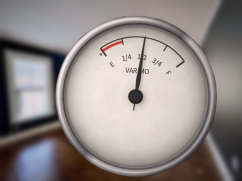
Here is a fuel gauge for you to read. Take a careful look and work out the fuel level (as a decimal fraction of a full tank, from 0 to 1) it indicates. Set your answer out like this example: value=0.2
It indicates value=0.5
